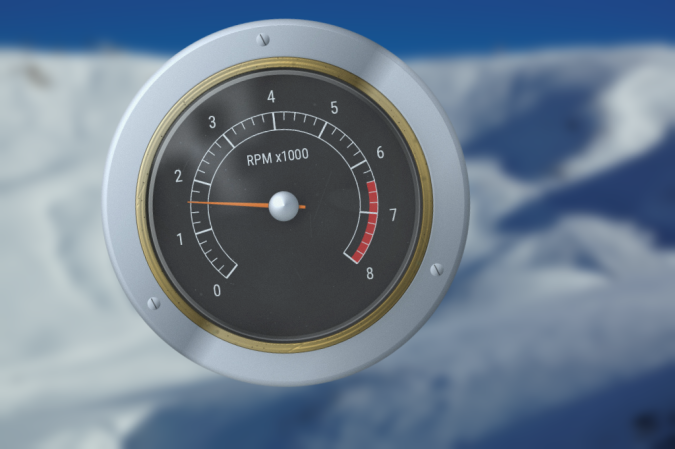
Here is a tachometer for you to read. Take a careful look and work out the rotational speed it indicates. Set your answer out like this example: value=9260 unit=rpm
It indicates value=1600 unit=rpm
